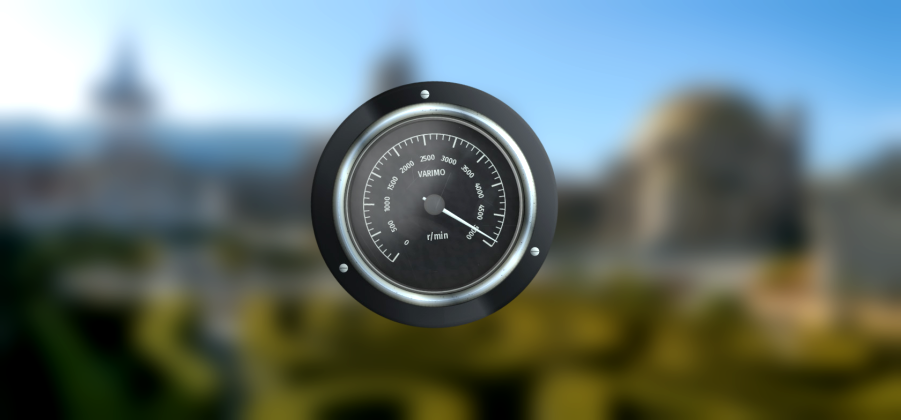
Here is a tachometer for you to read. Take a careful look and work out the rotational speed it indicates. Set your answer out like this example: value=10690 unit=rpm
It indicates value=4900 unit=rpm
